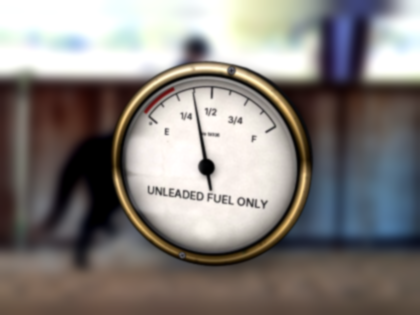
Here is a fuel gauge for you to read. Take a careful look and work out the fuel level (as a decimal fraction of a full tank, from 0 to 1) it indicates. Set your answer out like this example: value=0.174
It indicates value=0.375
